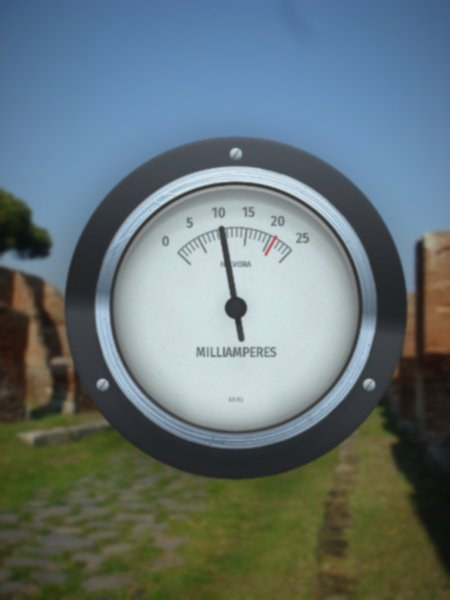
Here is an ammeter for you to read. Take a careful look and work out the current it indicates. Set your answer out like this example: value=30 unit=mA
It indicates value=10 unit=mA
